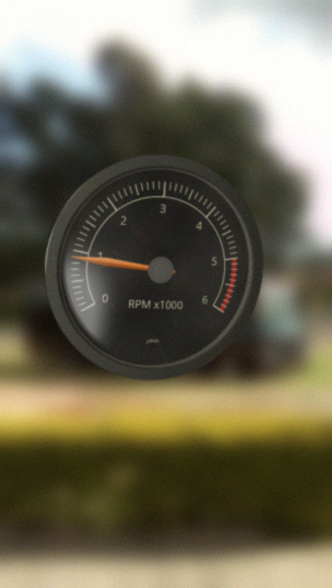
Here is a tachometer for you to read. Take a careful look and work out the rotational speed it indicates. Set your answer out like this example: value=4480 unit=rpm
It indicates value=900 unit=rpm
